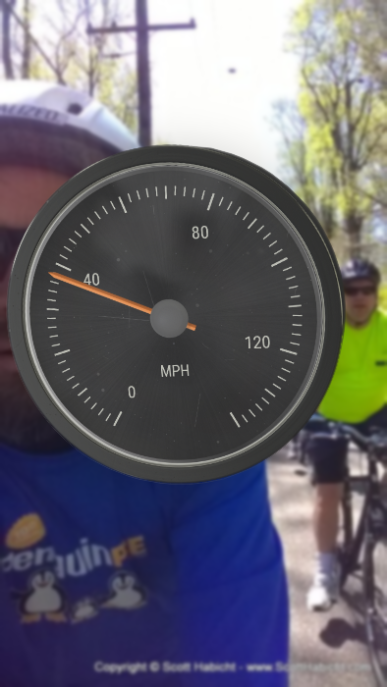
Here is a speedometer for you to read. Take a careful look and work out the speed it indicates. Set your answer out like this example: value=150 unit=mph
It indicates value=38 unit=mph
